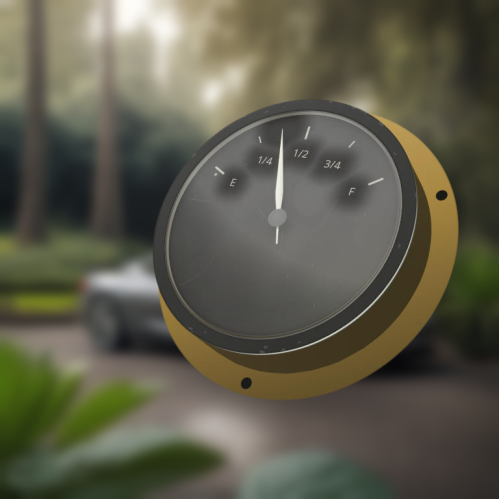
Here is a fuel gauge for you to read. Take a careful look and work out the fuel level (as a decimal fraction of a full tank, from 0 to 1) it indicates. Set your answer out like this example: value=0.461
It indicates value=0.375
